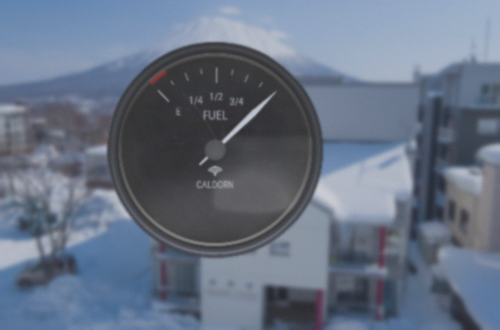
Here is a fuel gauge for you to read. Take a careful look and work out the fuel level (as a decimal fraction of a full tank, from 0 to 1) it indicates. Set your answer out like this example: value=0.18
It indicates value=1
